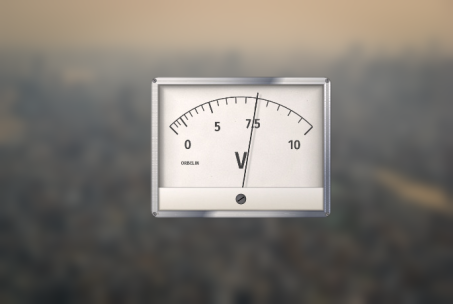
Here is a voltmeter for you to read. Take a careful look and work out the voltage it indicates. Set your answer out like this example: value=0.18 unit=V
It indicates value=7.5 unit=V
